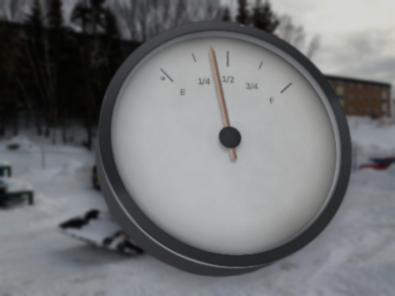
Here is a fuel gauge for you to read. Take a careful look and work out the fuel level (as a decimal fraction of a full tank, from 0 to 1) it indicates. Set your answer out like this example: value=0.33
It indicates value=0.375
